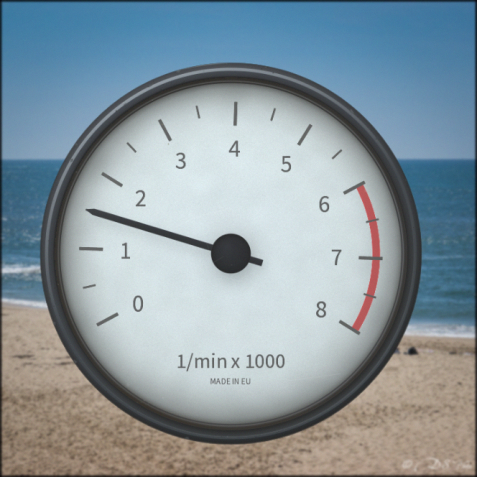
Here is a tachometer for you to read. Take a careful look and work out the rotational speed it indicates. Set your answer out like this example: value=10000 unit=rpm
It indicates value=1500 unit=rpm
